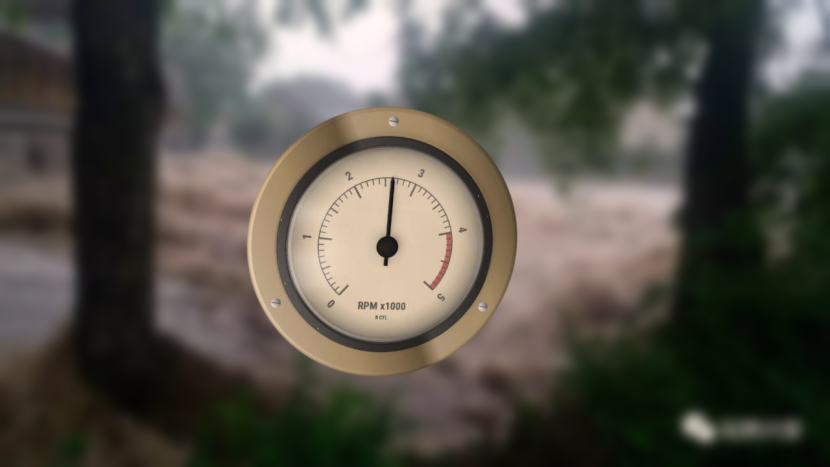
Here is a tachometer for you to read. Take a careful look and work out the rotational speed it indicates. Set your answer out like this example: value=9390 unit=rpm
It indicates value=2600 unit=rpm
